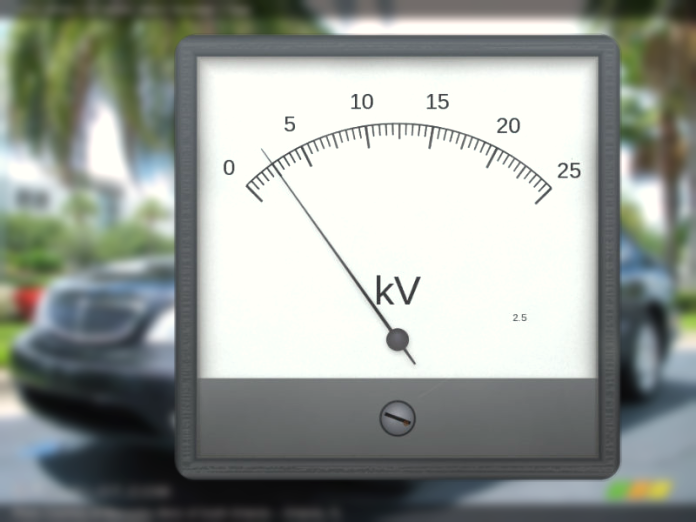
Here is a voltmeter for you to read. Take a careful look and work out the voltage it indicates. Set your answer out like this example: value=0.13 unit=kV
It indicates value=2.5 unit=kV
